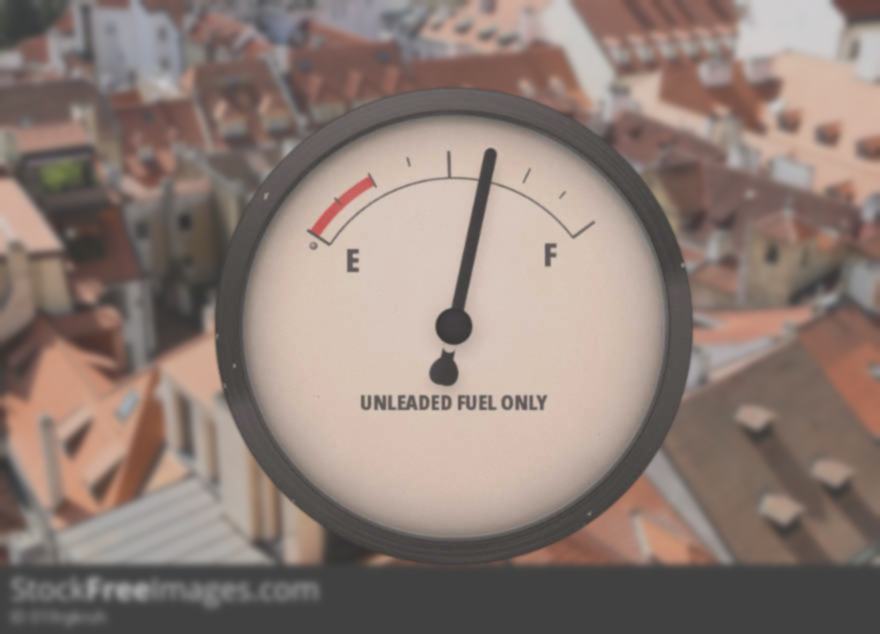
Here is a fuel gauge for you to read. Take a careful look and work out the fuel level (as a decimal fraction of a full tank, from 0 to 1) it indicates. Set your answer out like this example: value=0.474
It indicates value=0.625
